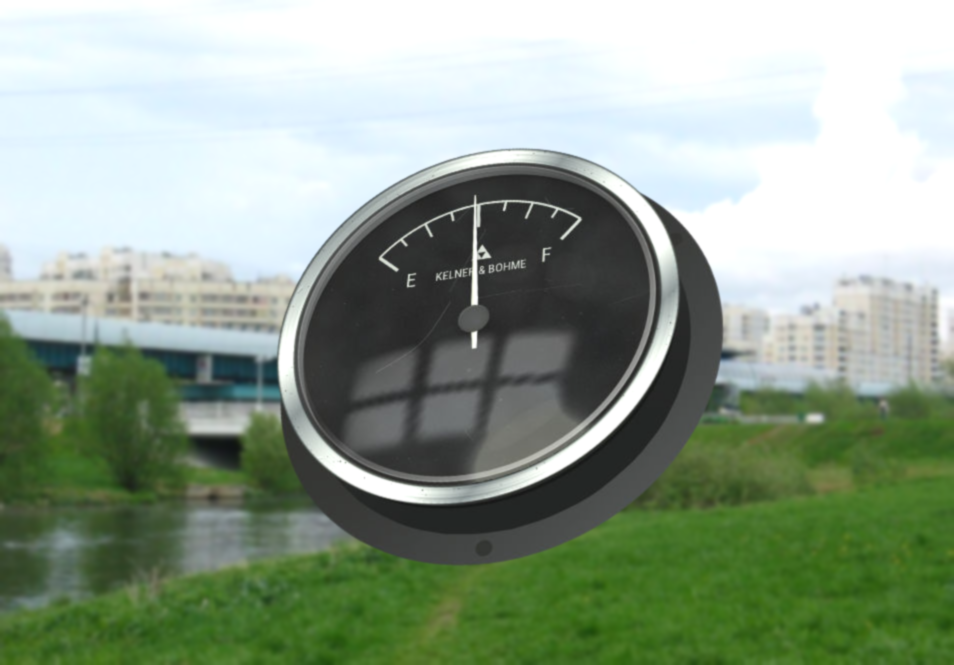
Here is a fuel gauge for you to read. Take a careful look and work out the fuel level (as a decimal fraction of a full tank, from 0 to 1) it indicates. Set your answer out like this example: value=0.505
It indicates value=0.5
